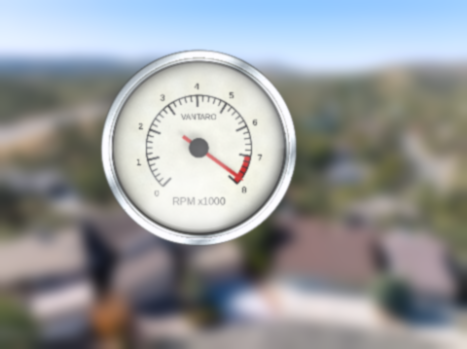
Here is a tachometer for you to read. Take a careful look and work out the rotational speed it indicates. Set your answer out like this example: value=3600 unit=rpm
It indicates value=7800 unit=rpm
